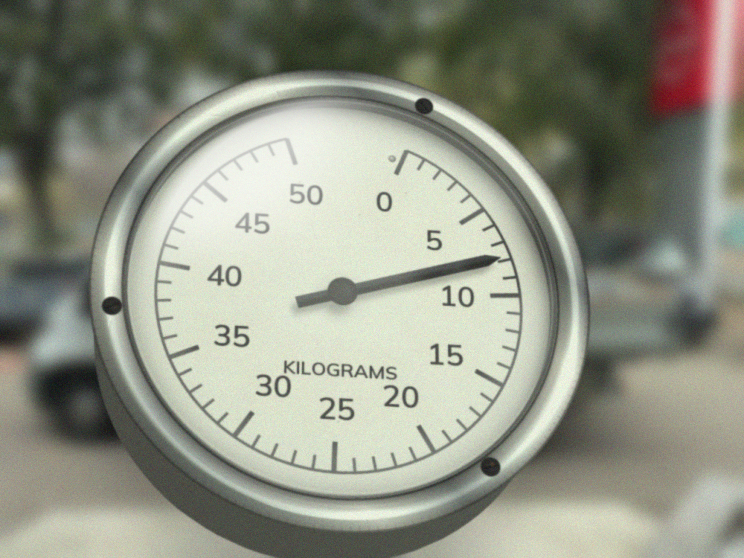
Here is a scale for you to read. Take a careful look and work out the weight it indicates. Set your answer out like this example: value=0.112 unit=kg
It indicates value=8 unit=kg
